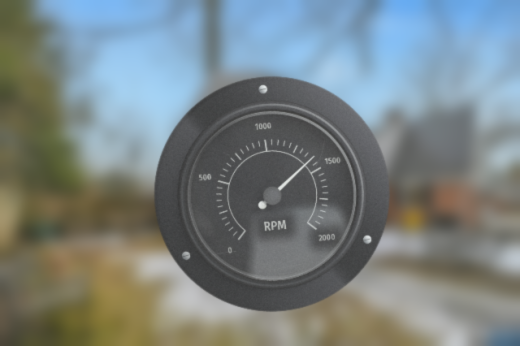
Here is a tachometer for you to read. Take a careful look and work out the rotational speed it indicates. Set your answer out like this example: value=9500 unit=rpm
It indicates value=1400 unit=rpm
